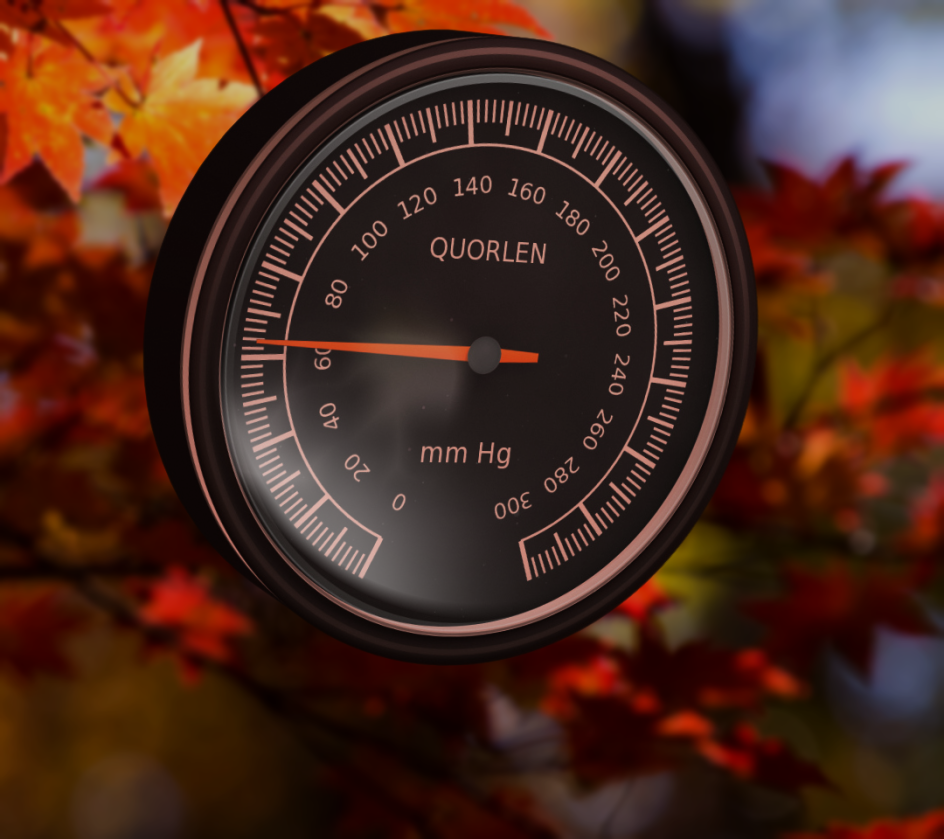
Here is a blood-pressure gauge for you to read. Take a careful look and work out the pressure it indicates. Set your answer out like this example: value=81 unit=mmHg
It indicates value=64 unit=mmHg
